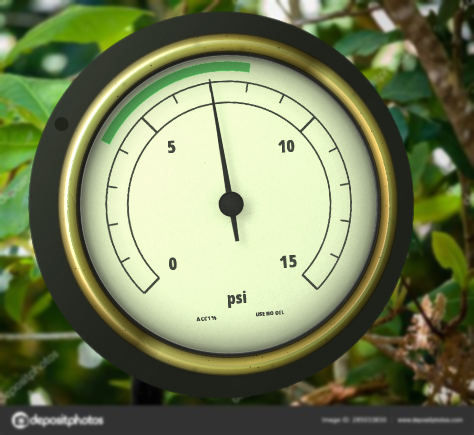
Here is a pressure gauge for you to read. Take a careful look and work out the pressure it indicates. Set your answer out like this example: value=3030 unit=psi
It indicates value=7 unit=psi
